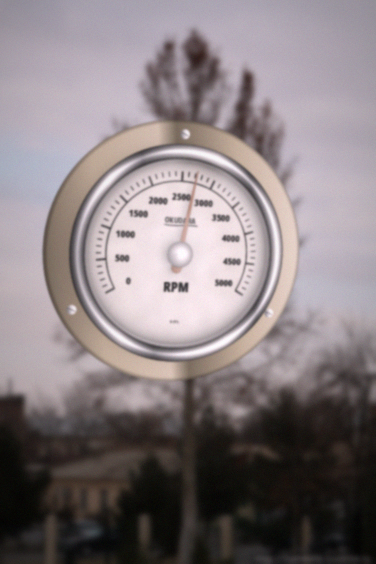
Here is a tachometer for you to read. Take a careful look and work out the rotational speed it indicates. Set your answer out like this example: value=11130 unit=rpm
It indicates value=2700 unit=rpm
